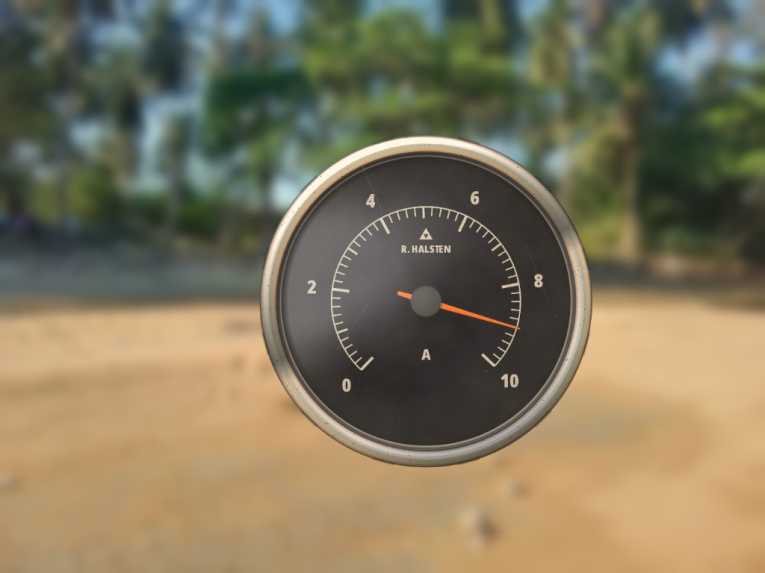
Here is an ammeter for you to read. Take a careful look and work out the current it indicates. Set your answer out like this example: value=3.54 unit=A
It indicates value=9 unit=A
